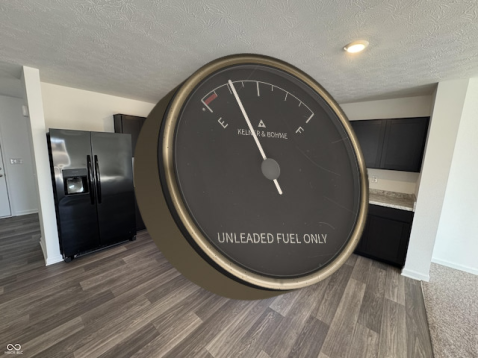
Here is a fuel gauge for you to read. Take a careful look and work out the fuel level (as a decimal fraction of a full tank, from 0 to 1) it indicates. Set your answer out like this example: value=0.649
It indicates value=0.25
